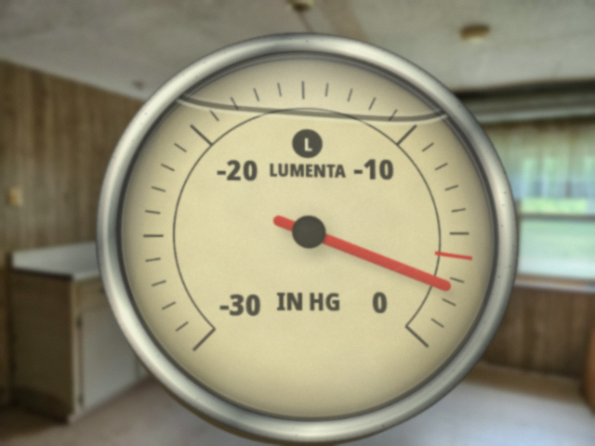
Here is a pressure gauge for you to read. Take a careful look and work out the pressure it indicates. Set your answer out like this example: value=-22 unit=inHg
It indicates value=-2.5 unit=inHg
